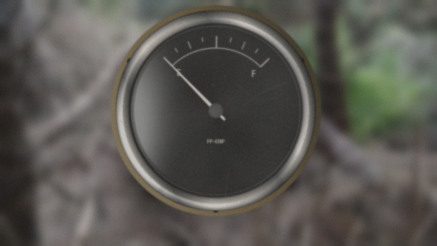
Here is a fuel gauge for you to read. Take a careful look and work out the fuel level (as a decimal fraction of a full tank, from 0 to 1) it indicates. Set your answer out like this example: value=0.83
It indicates value=0
